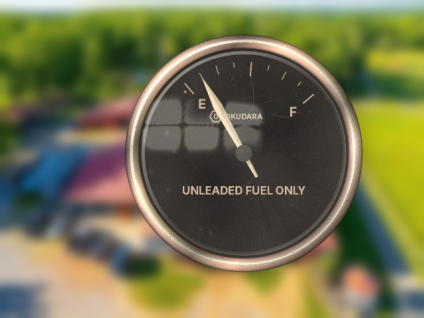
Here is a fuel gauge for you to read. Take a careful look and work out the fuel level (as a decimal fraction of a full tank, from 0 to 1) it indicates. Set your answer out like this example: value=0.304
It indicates value=0.125
